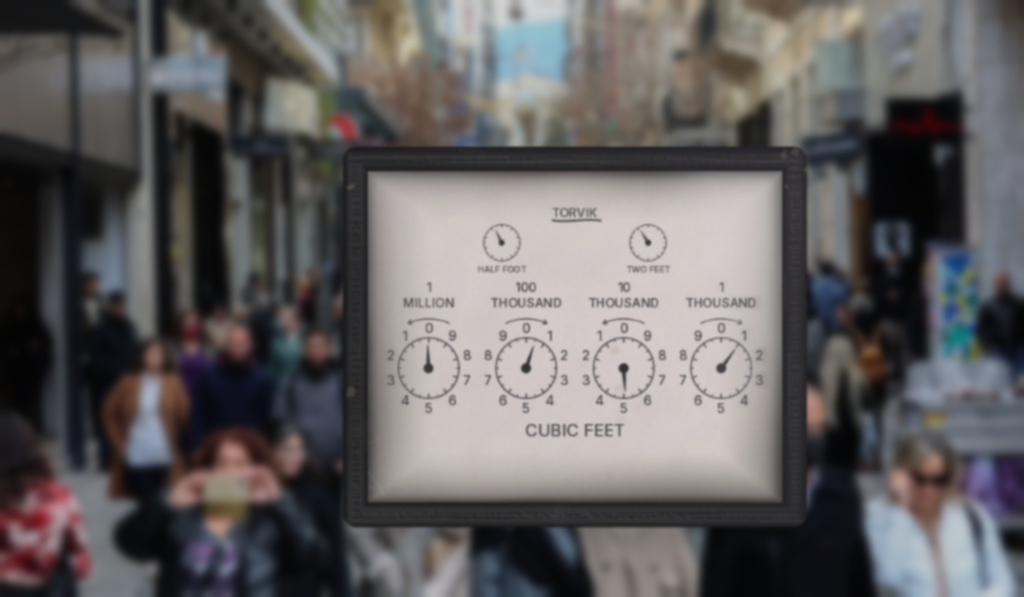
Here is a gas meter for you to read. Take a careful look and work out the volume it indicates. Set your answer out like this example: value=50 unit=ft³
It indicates value=5100 unit=ft³
